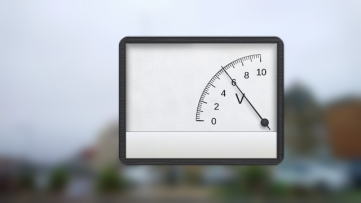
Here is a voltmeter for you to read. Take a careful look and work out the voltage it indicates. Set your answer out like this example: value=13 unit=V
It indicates value=6 unit=V
